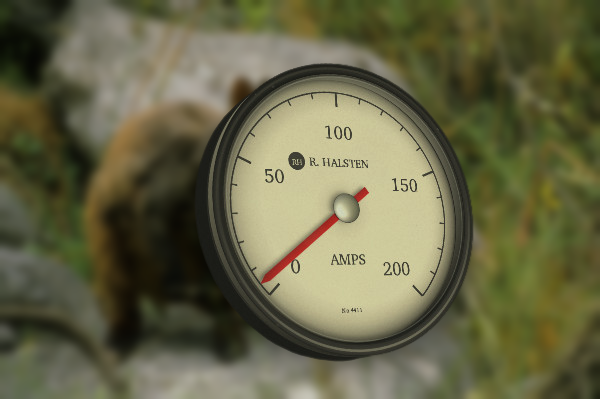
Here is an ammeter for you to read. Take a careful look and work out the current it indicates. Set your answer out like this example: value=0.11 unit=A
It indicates value=5 unit=A
